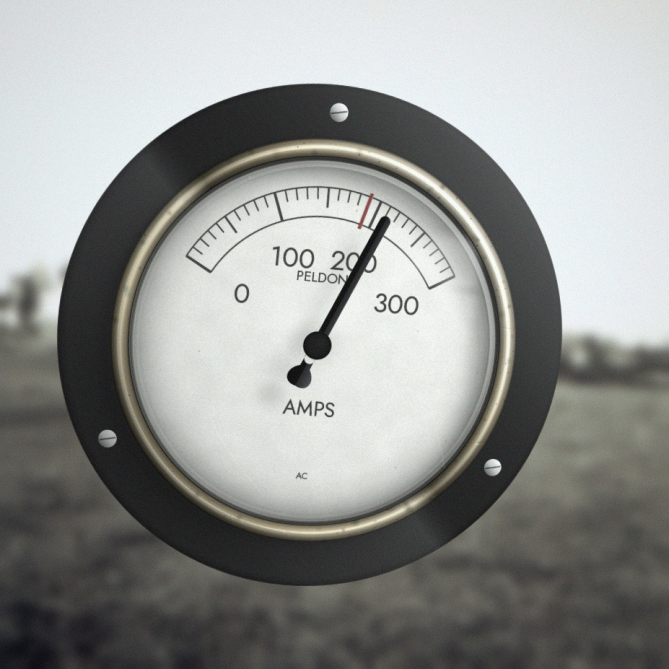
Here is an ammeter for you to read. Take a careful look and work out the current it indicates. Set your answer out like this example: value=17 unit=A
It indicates value=210 unit=A
